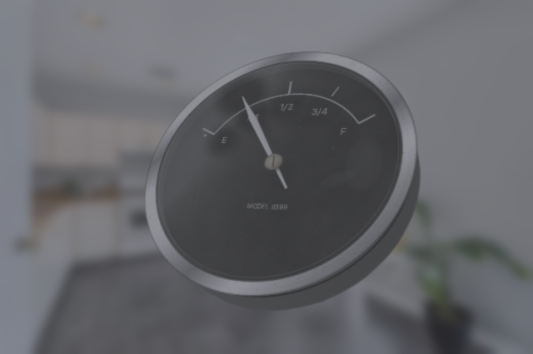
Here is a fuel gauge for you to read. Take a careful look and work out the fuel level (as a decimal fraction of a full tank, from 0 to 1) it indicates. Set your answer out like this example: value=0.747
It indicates value=0.25
